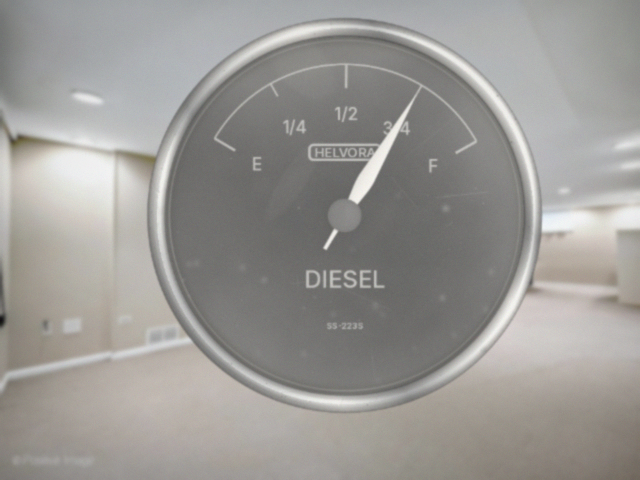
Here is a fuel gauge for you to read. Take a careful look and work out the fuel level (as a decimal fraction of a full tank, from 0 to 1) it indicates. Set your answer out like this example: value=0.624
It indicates value=0.75
